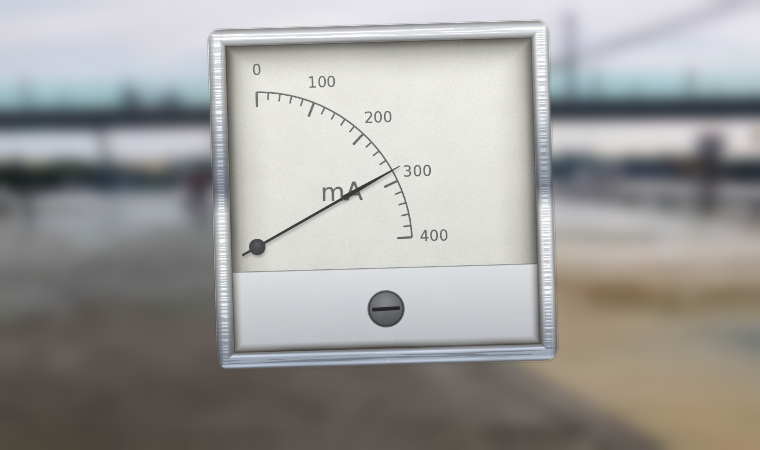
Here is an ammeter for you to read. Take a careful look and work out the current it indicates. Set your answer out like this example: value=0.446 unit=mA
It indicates value=280 unit=mA
